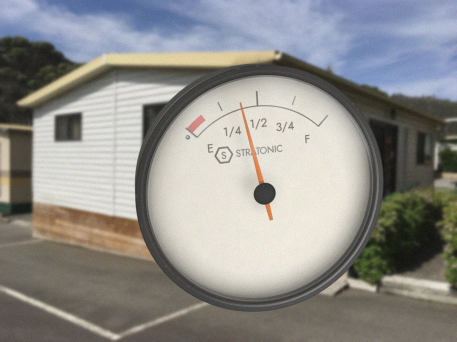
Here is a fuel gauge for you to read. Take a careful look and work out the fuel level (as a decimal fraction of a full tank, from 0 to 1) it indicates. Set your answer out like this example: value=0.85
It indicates value=0.375
